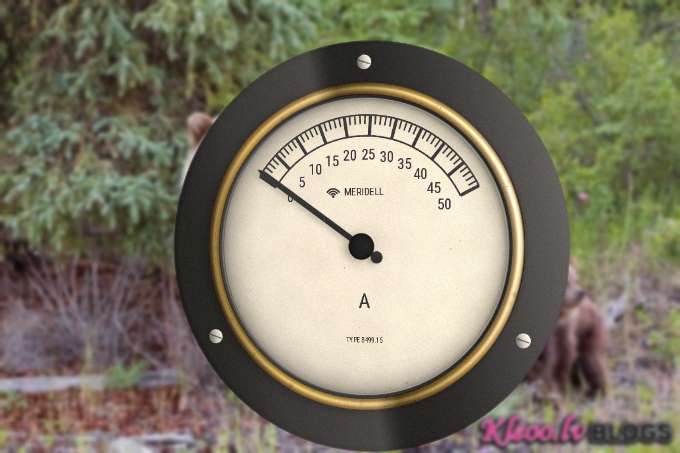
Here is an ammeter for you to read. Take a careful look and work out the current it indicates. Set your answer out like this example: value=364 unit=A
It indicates value=1 unit=A
